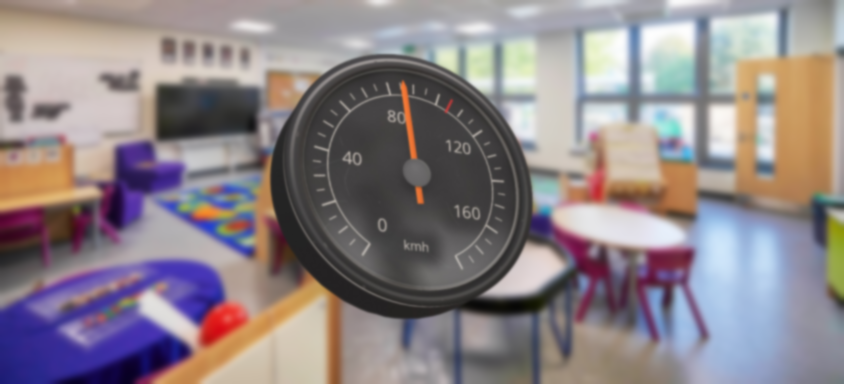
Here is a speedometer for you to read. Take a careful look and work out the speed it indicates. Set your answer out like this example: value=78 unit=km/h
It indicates value=85 unit=km/h
